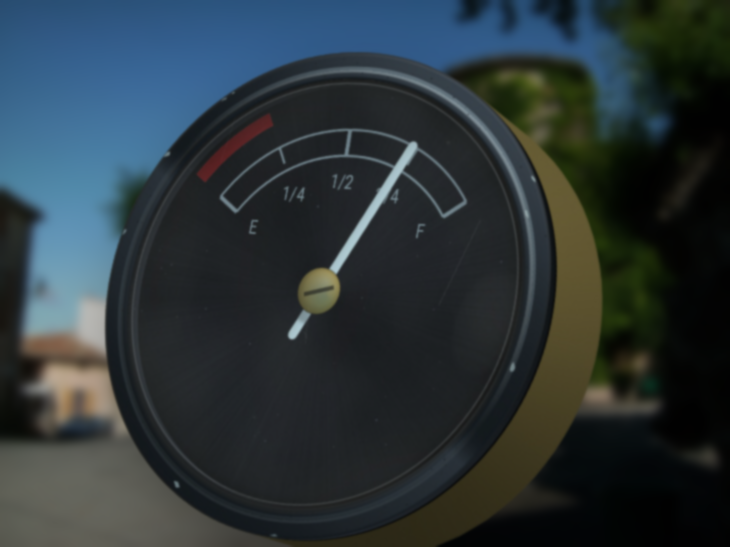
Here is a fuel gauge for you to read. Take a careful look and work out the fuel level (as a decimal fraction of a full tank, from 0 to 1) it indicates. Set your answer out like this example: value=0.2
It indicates value=0.75
